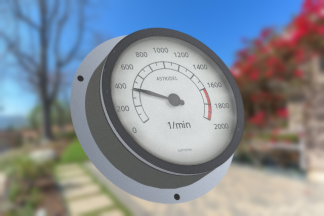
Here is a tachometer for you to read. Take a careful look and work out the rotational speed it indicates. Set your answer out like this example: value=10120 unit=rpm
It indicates value=400 unit=rpm
